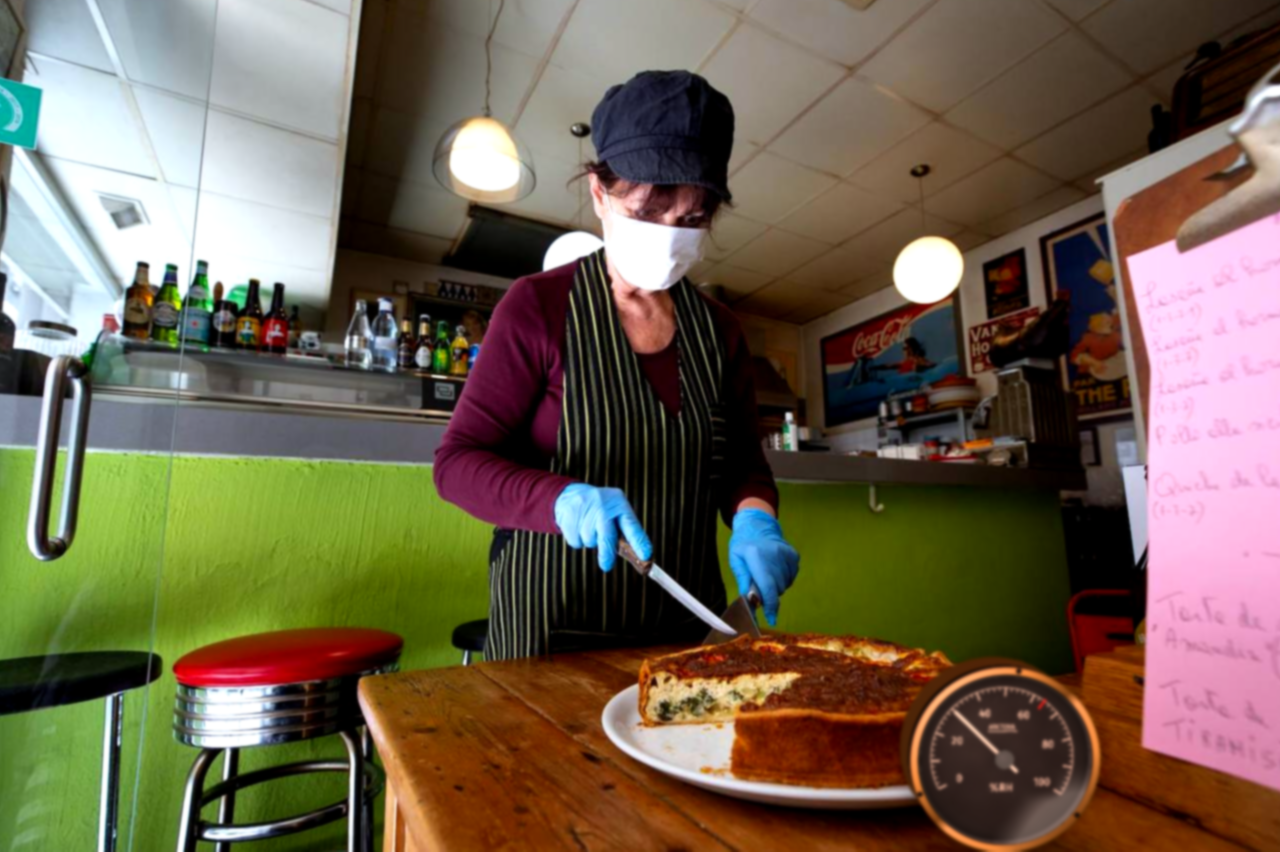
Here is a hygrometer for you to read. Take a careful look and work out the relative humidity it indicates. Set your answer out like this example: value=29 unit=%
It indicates value=30 unit=%
